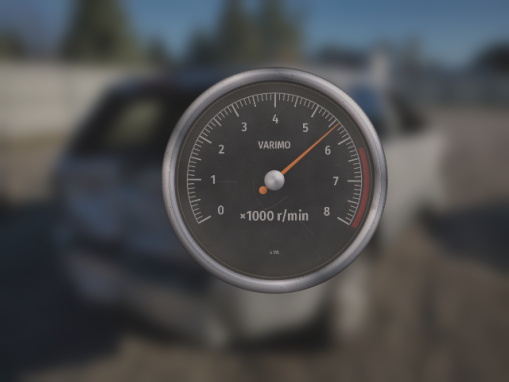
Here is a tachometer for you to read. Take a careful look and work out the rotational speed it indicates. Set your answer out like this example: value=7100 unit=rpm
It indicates value=5600 unit=rpm
